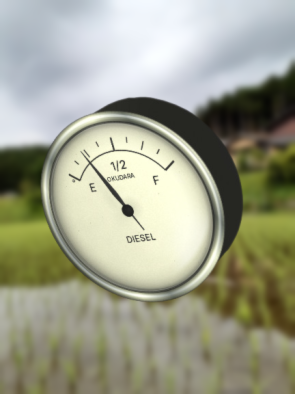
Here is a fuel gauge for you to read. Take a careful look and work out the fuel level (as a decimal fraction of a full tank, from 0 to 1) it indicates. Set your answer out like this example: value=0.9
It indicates value=0.25
